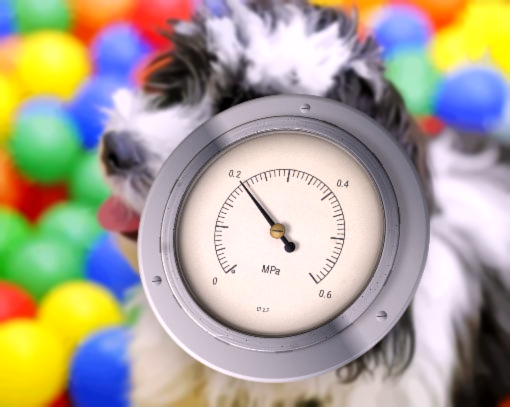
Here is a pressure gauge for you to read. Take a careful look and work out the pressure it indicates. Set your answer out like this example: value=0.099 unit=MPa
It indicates value=0.2 unit=MPa
